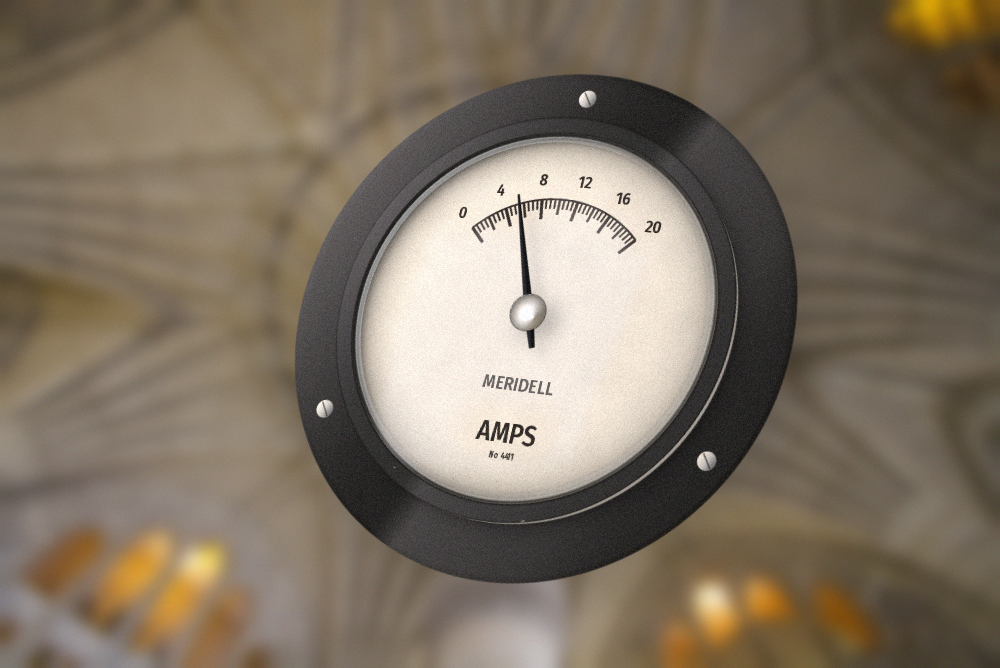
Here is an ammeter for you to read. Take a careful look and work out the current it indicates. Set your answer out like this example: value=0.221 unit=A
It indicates value=6 unit=A
